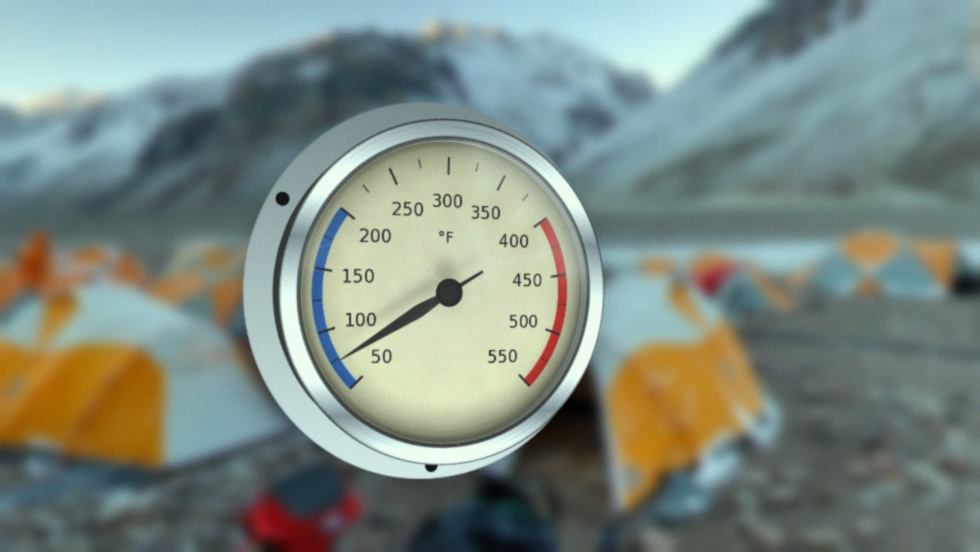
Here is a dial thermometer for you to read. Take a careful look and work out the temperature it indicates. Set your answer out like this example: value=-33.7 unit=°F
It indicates value=75 unit=°F
